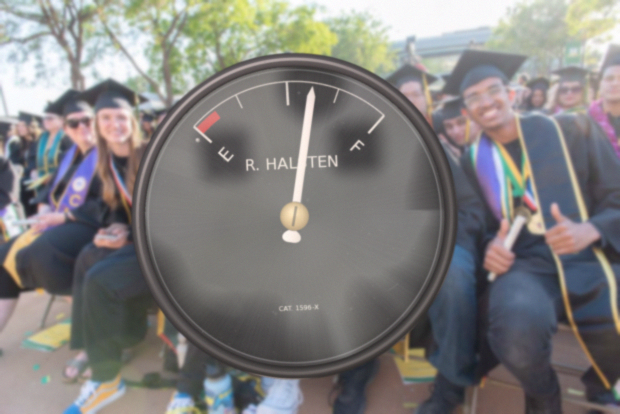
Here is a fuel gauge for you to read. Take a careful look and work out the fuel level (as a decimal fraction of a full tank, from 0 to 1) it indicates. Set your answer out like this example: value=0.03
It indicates value=0.625
